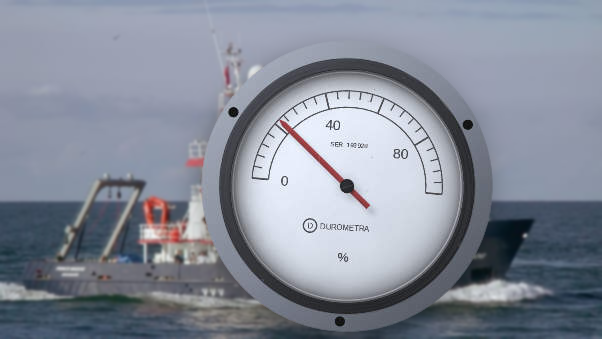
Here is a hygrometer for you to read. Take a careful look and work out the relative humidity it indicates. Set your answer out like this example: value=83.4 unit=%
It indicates value=22 unit=%
